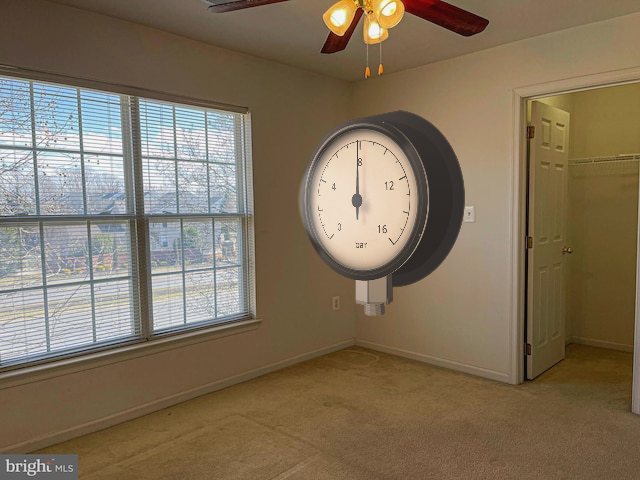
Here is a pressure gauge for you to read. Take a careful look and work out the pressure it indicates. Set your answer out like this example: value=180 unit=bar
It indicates value=8 unit=bar
